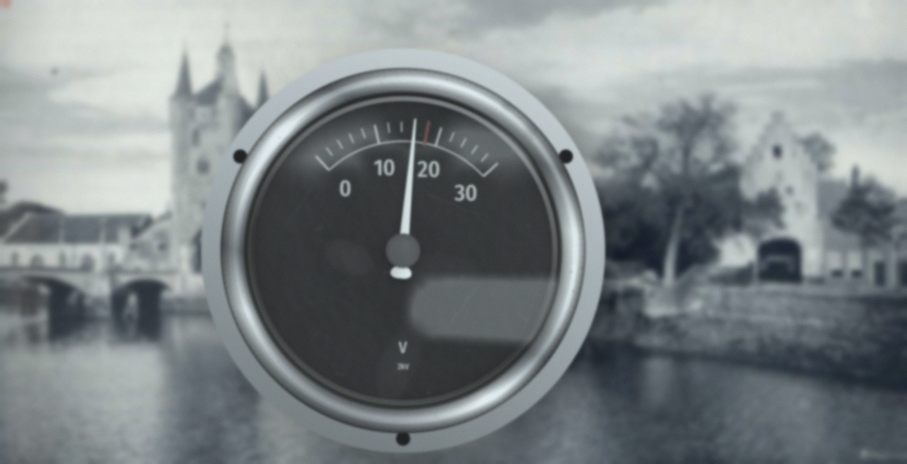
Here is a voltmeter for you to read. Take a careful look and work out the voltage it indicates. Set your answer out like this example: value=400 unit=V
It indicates value=16 unit=V
